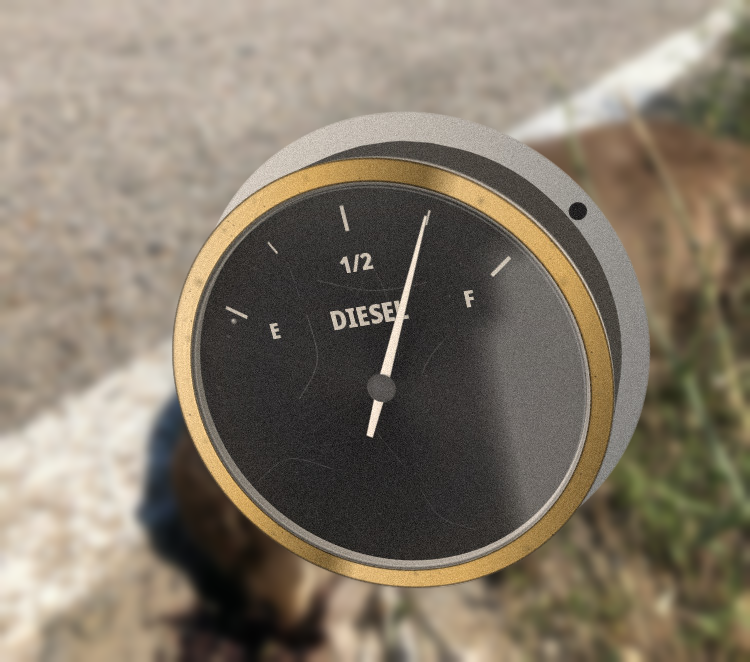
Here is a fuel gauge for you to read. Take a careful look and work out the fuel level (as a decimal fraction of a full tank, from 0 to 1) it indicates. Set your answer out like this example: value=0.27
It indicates value=0.75
